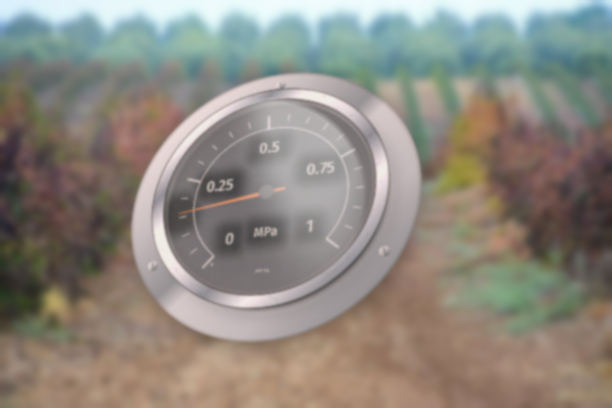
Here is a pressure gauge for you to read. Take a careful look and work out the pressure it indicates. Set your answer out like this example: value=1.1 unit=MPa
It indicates value=0.15 unit=MPa
